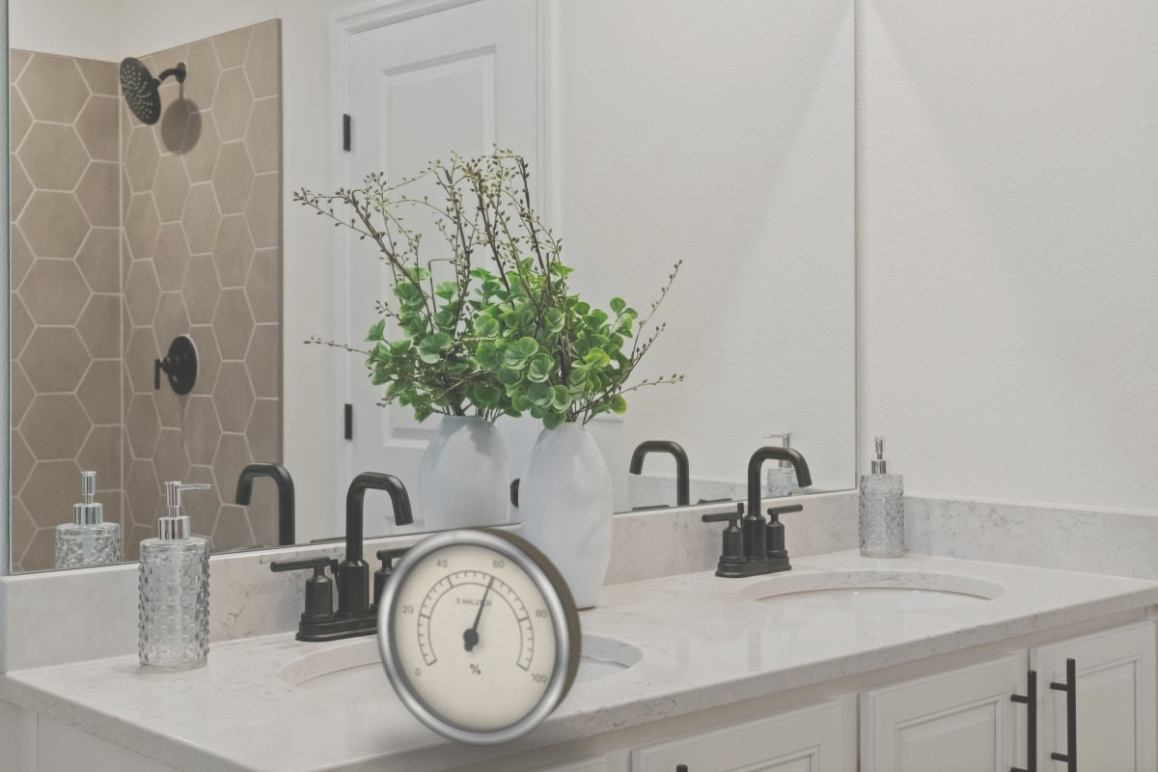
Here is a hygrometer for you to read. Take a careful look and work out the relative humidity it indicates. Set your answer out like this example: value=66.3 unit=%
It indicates value=60 unit=%
